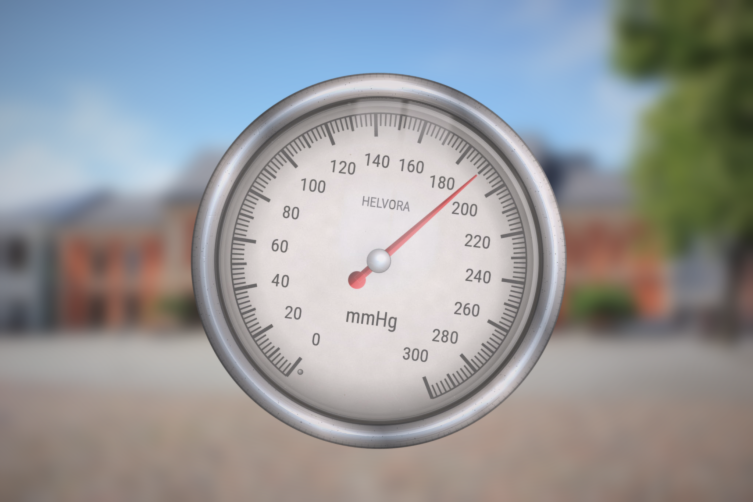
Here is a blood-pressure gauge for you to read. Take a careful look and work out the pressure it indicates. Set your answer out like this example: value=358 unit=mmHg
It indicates value=190 unit=mmHg
